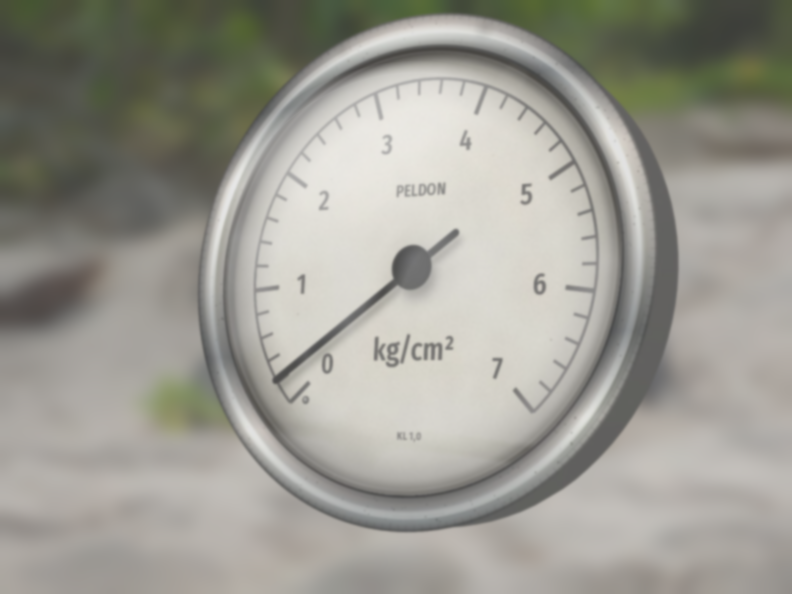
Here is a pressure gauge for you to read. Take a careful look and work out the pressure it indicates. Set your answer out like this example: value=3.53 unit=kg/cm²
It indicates value=0.2 unit=kg/cm²
